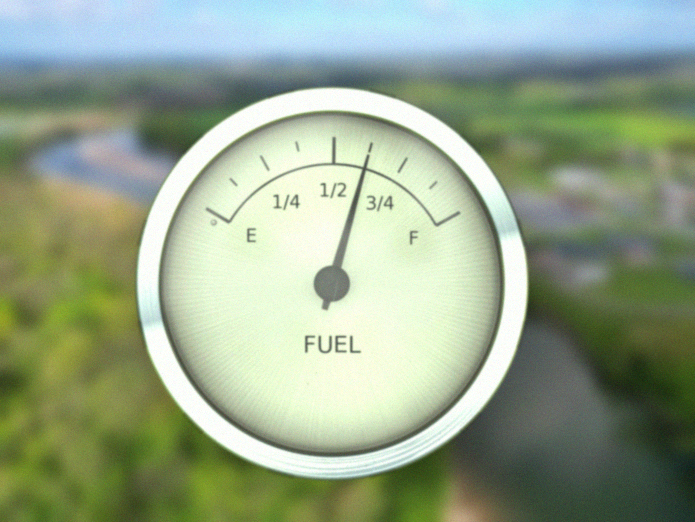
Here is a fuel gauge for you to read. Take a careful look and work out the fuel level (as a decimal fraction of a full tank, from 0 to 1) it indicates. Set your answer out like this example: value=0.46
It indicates value=0.625
